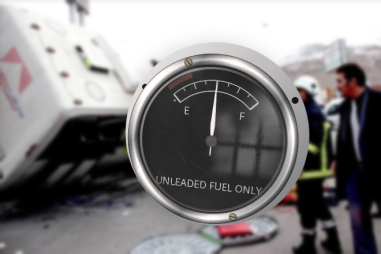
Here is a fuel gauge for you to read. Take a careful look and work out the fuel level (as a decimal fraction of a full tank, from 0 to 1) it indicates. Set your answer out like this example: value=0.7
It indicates value=0.5
